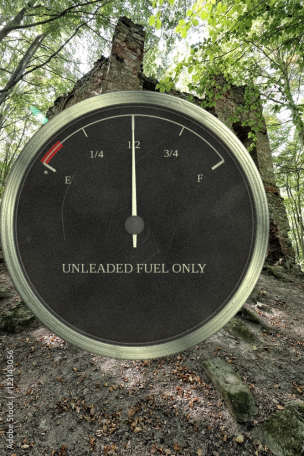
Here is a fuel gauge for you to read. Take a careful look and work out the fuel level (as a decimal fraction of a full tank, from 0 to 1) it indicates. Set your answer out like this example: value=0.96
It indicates value=0.5
